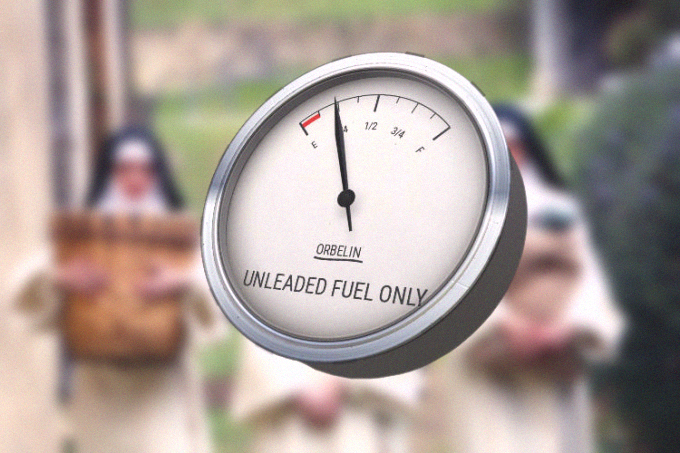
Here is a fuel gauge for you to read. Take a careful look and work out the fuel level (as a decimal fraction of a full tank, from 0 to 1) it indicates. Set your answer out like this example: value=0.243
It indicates value=0.25
